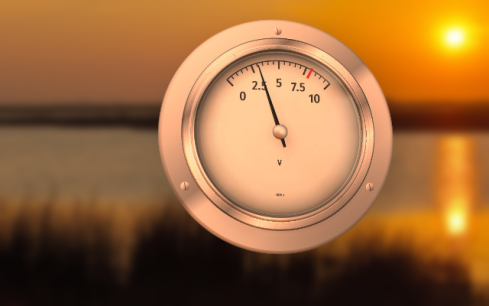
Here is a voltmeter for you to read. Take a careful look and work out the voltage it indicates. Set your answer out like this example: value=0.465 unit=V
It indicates value=3 unit=V
